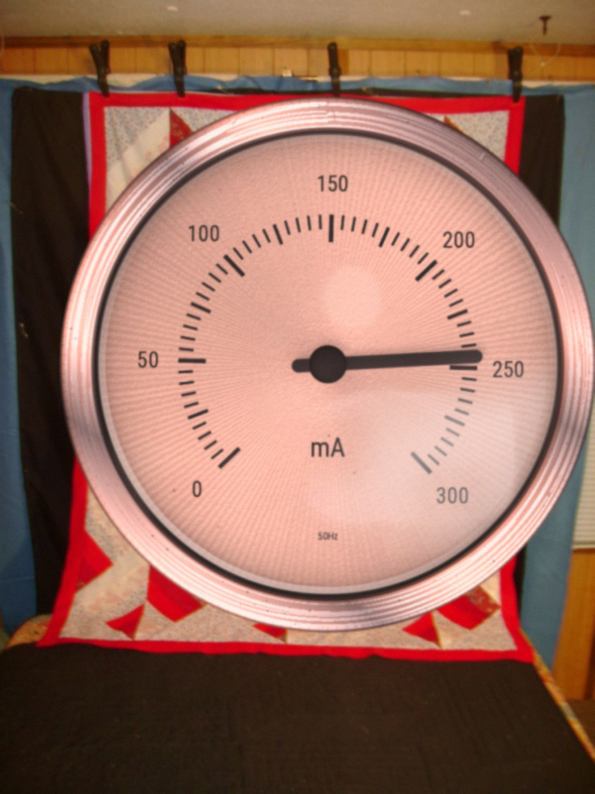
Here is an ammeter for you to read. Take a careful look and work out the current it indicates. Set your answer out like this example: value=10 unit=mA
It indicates value=245 unit=mA
